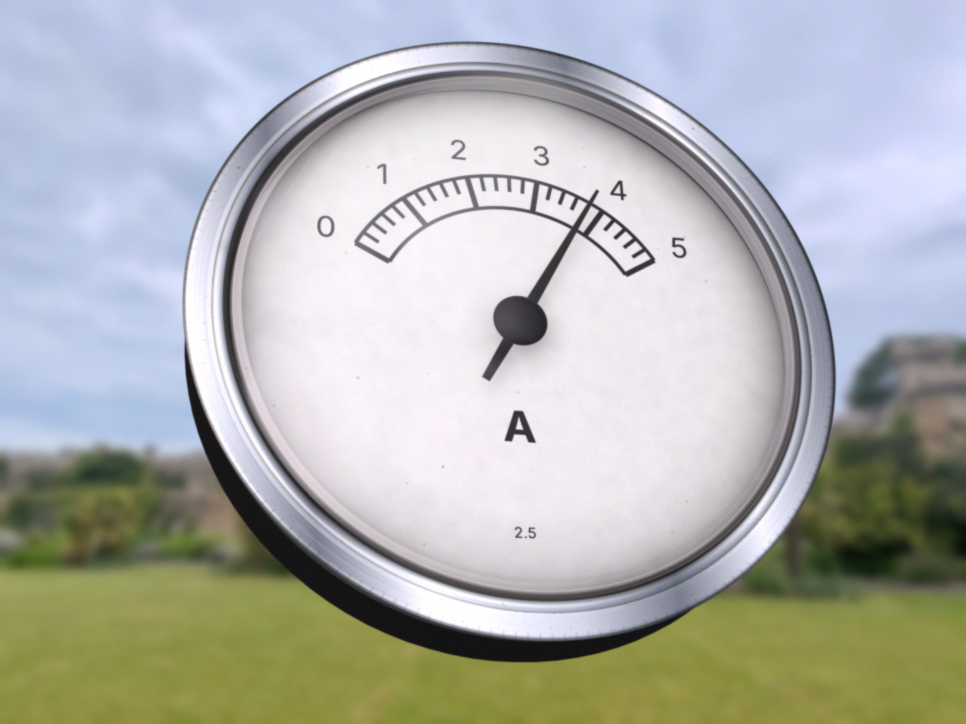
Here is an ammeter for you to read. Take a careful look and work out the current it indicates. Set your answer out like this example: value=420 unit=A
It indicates value=3.8 unit=A
